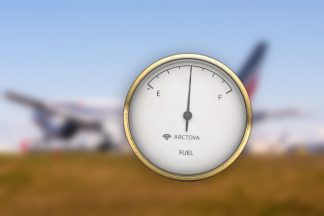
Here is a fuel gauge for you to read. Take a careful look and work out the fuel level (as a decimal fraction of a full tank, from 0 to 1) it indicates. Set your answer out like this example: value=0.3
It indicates value=0.5
